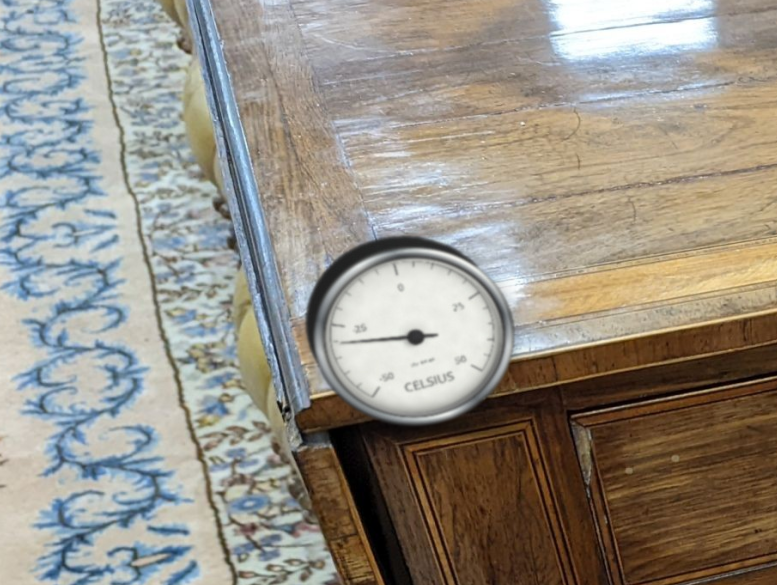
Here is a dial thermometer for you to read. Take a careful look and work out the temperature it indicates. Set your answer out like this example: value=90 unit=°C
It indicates value=-30 unit=°C
